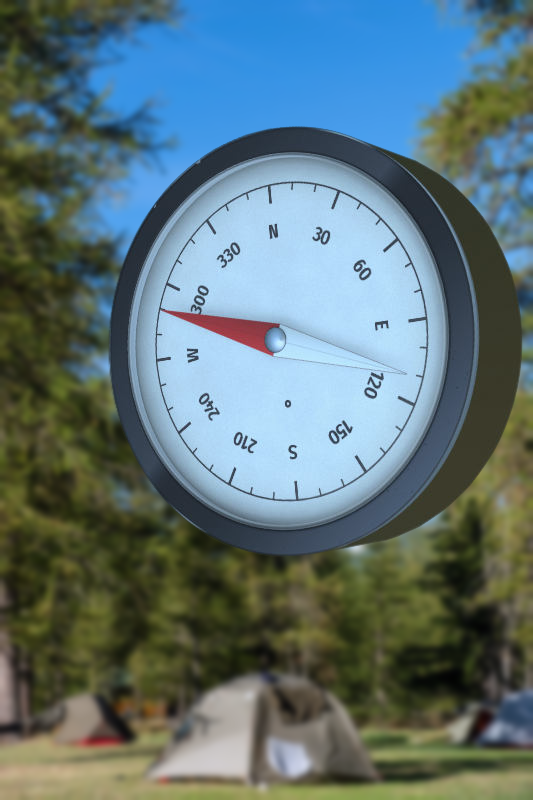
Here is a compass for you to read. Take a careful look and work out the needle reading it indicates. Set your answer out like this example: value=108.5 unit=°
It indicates value=290 unit=°
